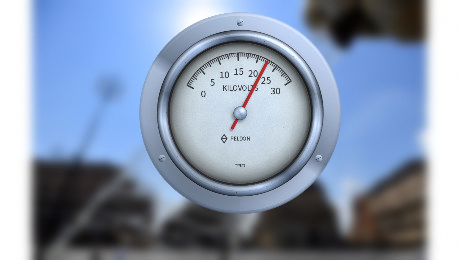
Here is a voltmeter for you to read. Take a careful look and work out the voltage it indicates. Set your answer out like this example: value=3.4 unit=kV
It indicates value=22.5 unit=kV
